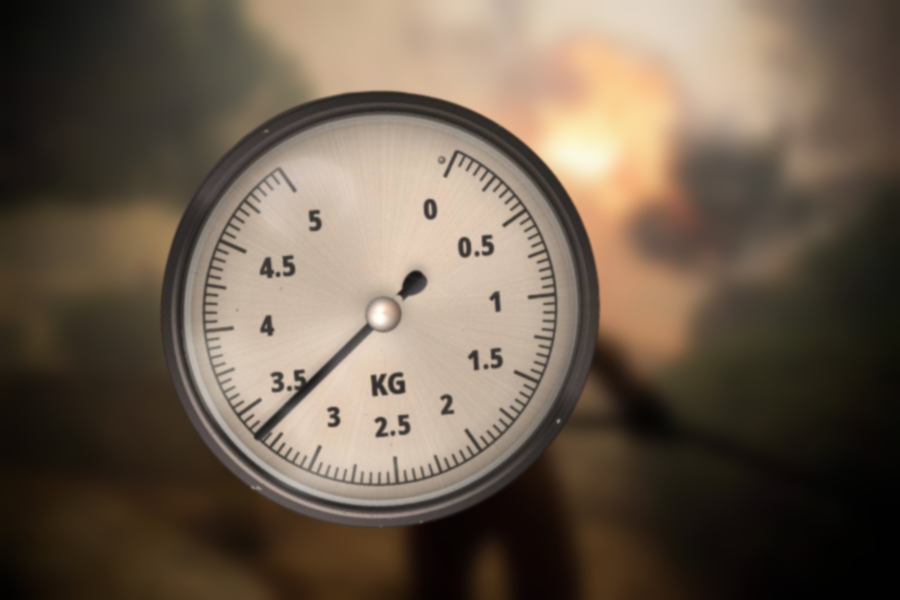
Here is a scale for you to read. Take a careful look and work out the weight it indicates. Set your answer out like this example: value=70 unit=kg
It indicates value=3.35 unit=kg
